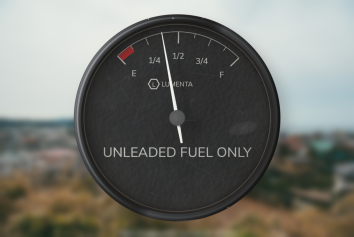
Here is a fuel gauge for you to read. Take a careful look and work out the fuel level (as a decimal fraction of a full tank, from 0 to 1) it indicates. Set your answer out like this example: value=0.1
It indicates value=0.375
